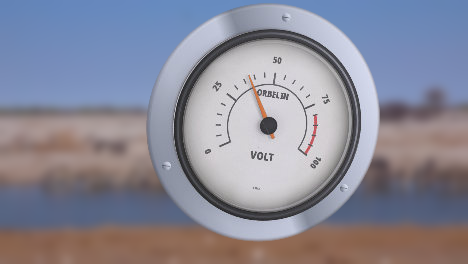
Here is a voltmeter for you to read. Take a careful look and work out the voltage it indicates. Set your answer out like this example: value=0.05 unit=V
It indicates value=37.5 unit=V
